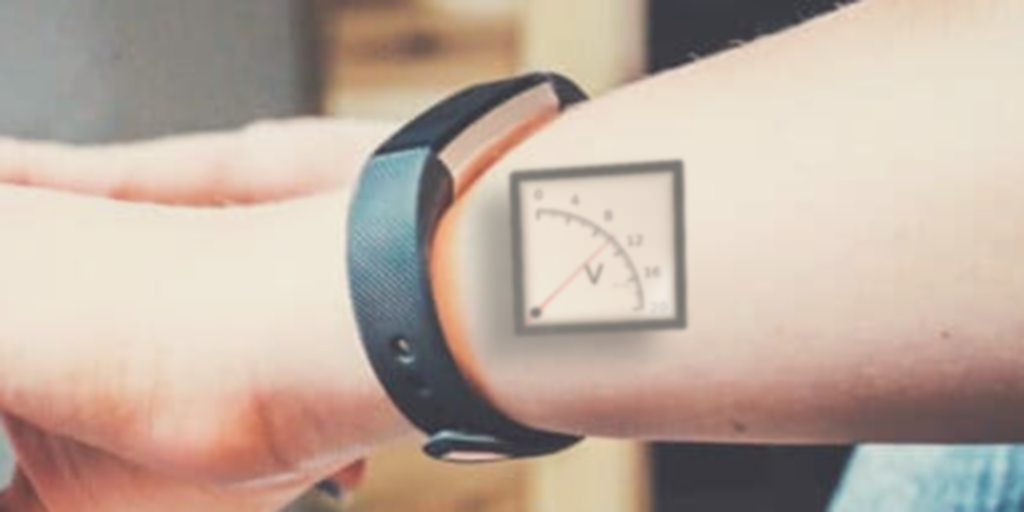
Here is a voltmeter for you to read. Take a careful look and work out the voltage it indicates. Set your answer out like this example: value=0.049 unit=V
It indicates value=10 unit=V
